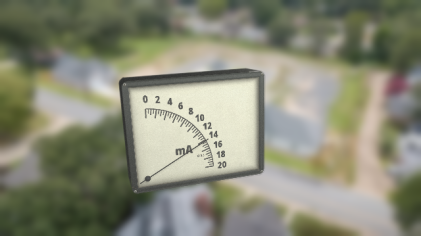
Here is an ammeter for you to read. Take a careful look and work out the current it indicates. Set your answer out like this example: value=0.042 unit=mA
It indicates value=14 unit=mA
